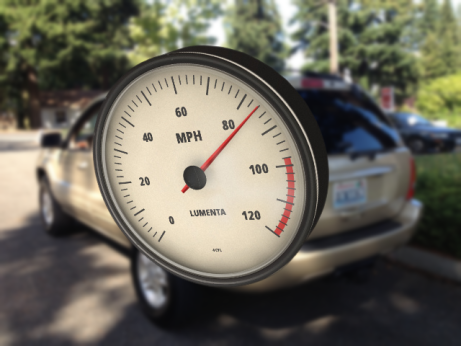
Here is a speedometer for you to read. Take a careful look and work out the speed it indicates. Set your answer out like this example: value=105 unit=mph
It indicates value=84 unit=mph
